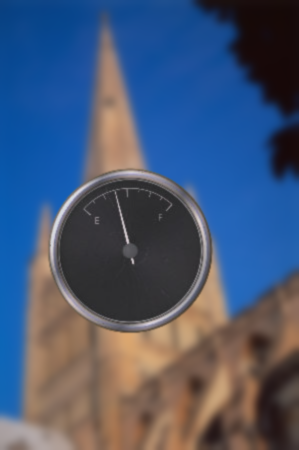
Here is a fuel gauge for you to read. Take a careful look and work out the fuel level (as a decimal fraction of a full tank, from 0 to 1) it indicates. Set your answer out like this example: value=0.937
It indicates value=0.375
